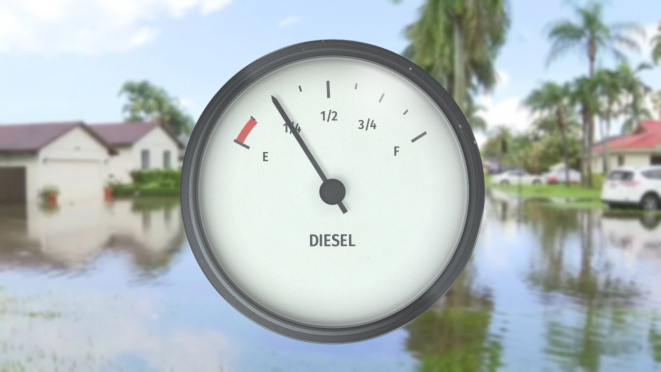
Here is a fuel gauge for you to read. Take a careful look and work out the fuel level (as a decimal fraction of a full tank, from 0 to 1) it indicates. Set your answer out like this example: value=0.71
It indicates value=0.25
